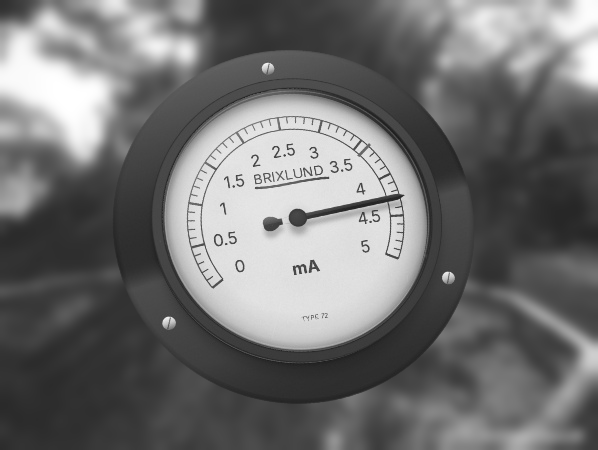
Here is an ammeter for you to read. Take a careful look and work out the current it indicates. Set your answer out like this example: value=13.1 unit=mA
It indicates value=4.3 unit=mA
